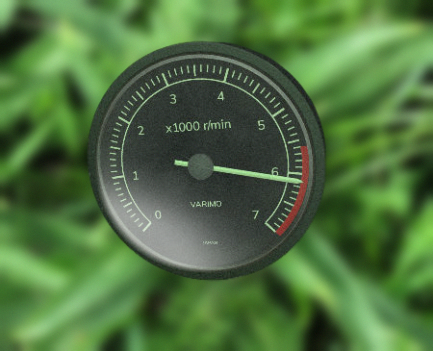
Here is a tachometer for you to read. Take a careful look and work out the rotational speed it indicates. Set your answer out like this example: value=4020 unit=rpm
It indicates value=6100 unit=rpm
